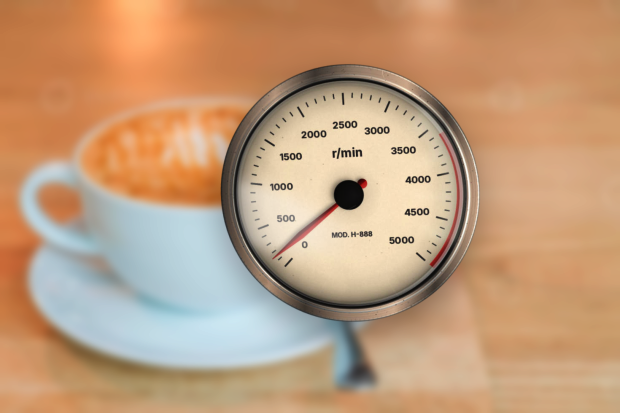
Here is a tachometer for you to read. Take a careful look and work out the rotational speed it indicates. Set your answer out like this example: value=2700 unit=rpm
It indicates value=150 unit=rpm
